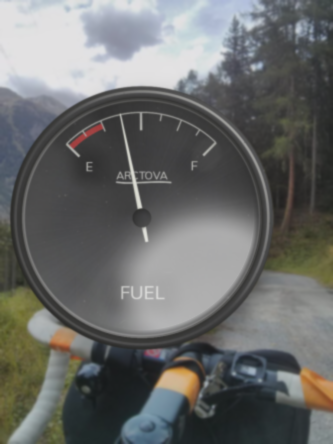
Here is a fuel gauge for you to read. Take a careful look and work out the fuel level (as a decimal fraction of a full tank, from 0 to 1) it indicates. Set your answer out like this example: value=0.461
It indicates value=0.375
